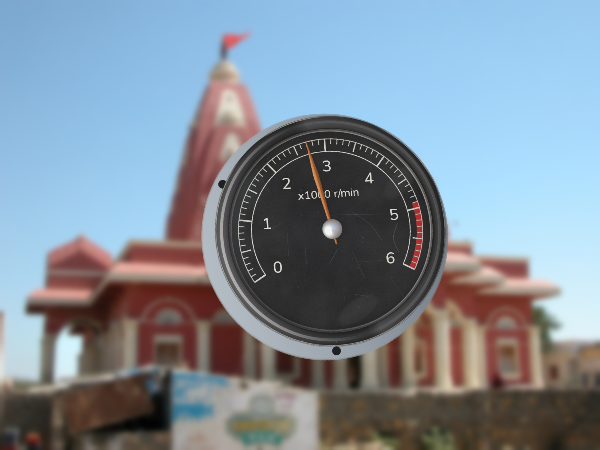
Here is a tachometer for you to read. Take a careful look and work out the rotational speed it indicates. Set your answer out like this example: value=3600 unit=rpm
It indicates value=2700 unit=rpm
